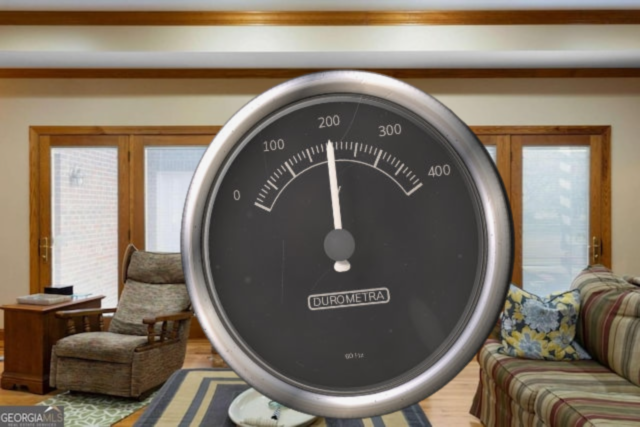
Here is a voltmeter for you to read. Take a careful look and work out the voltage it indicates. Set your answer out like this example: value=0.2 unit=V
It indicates value=200 unit=V
